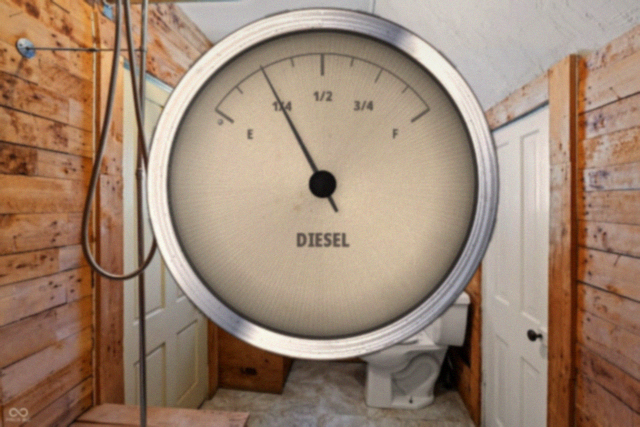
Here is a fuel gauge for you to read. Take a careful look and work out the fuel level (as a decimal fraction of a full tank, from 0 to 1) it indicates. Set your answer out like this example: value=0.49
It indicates value=0.25
